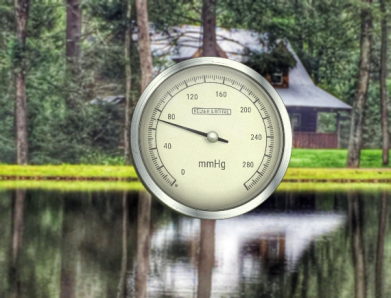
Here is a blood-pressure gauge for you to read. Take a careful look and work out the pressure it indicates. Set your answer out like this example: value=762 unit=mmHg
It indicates value=70 unit=mmHg
